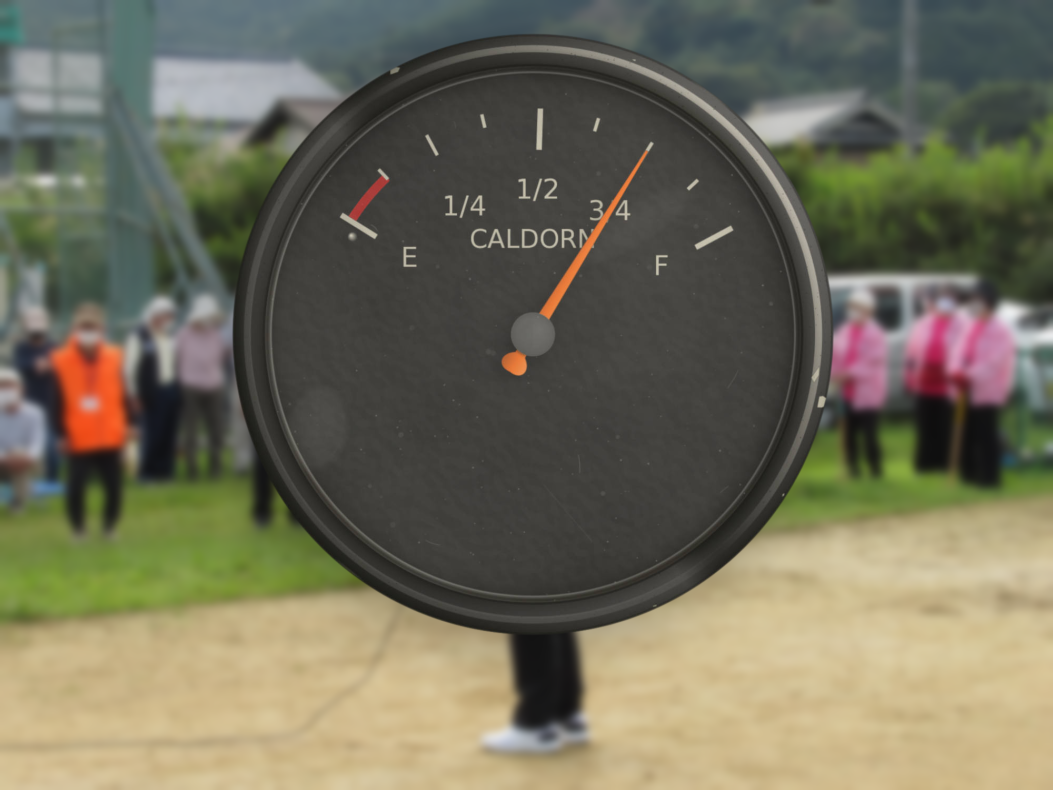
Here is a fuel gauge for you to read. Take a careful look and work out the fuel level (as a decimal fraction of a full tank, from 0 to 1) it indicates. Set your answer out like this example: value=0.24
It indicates value=0.75
